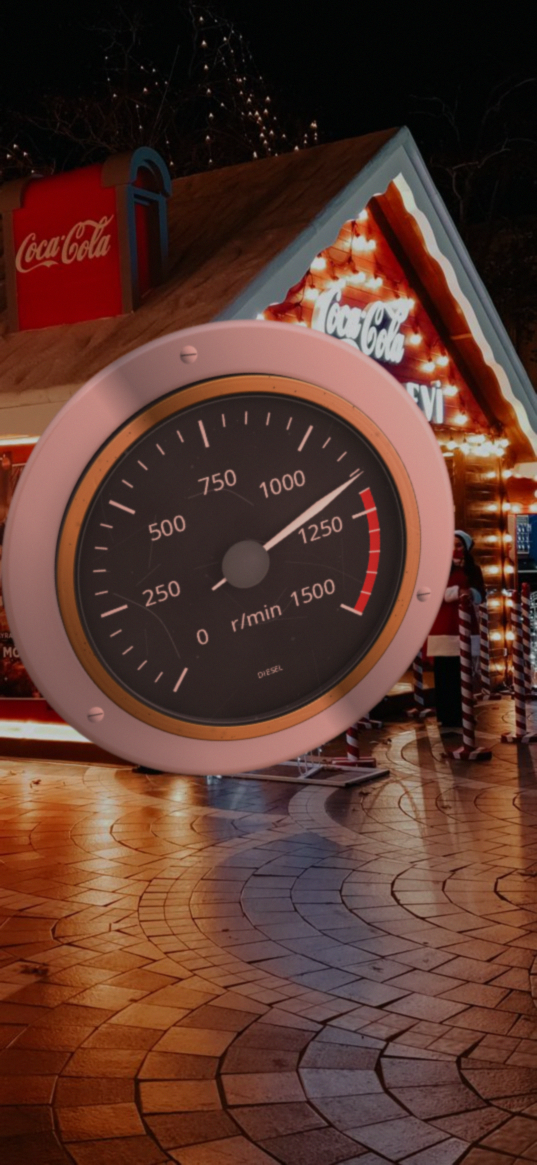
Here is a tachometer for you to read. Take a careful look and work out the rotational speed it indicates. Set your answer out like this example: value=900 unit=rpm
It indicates value=1150 unit=rpm
